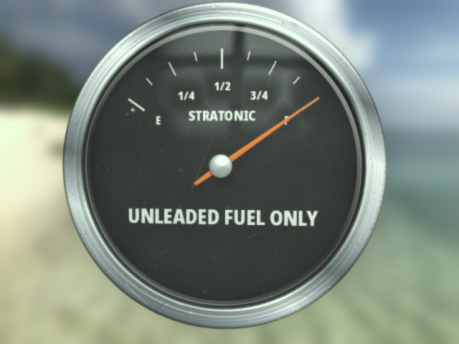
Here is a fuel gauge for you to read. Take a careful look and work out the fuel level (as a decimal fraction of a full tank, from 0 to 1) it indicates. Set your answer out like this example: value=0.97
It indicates value=1
